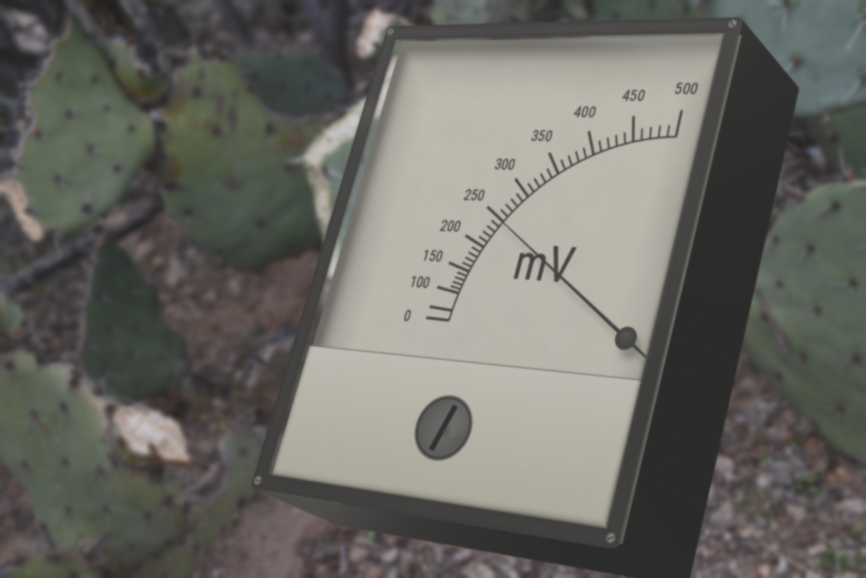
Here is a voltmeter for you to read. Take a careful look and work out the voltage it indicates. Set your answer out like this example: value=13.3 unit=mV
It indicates value=250 unit=mV
